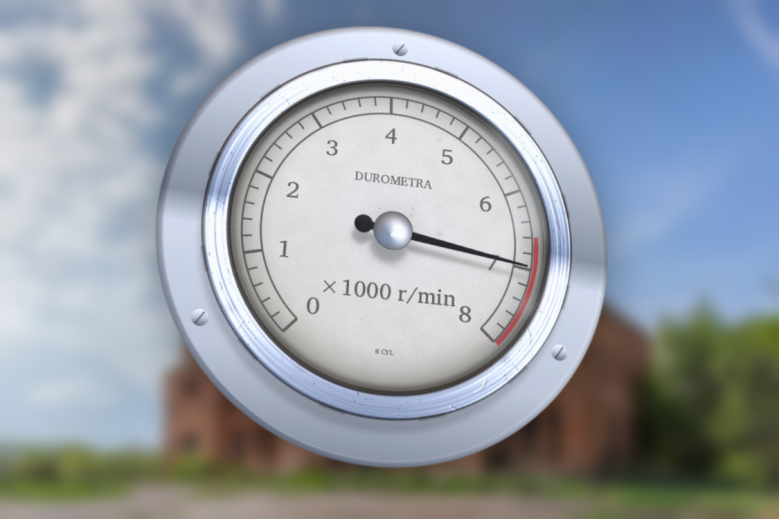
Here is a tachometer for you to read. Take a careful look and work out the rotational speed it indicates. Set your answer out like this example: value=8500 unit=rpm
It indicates value=7000 unit=rpm
